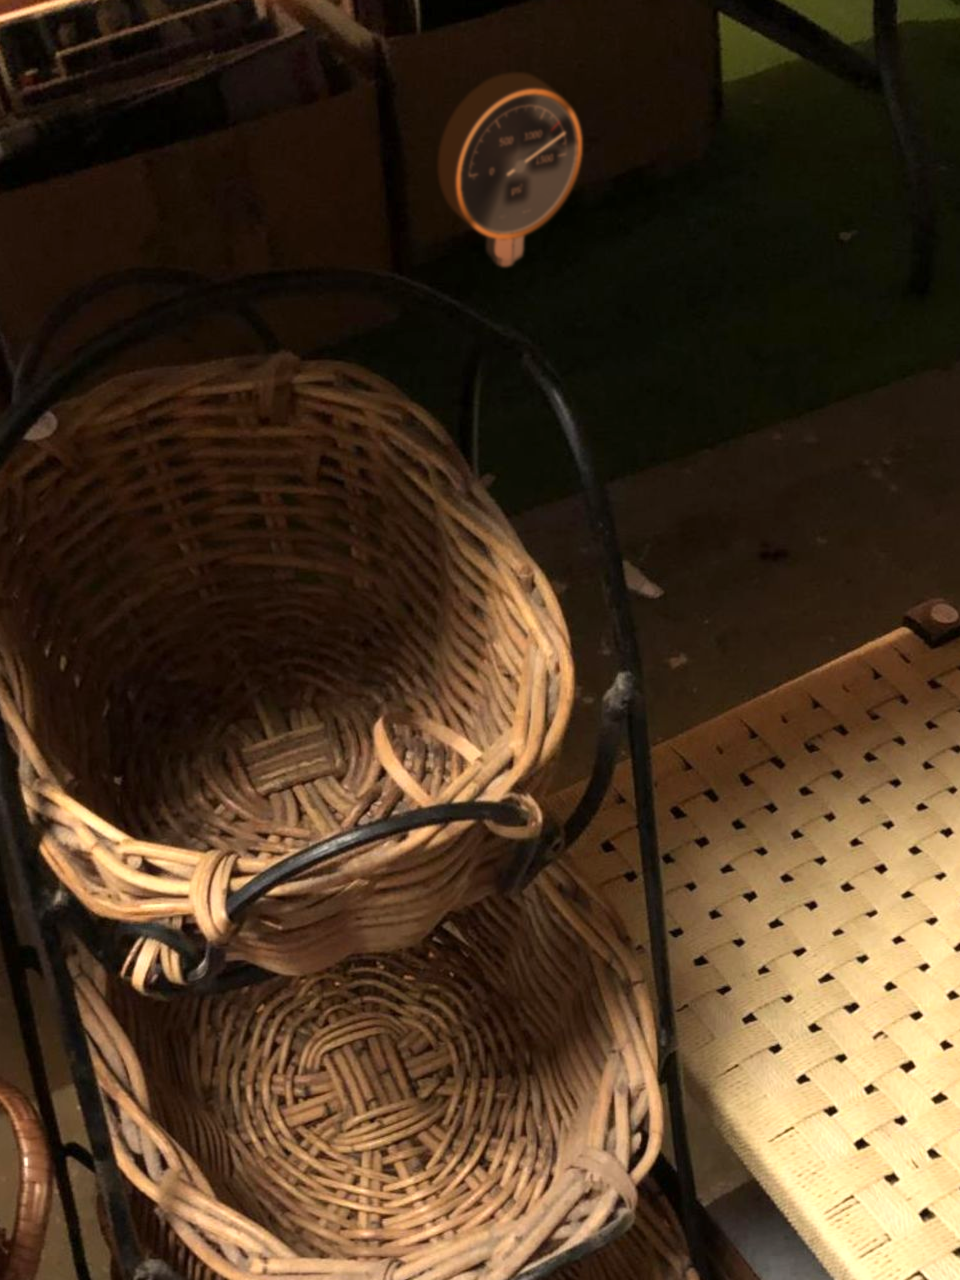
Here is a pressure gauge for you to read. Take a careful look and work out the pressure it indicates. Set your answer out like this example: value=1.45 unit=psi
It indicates value=1300 unit=psi
